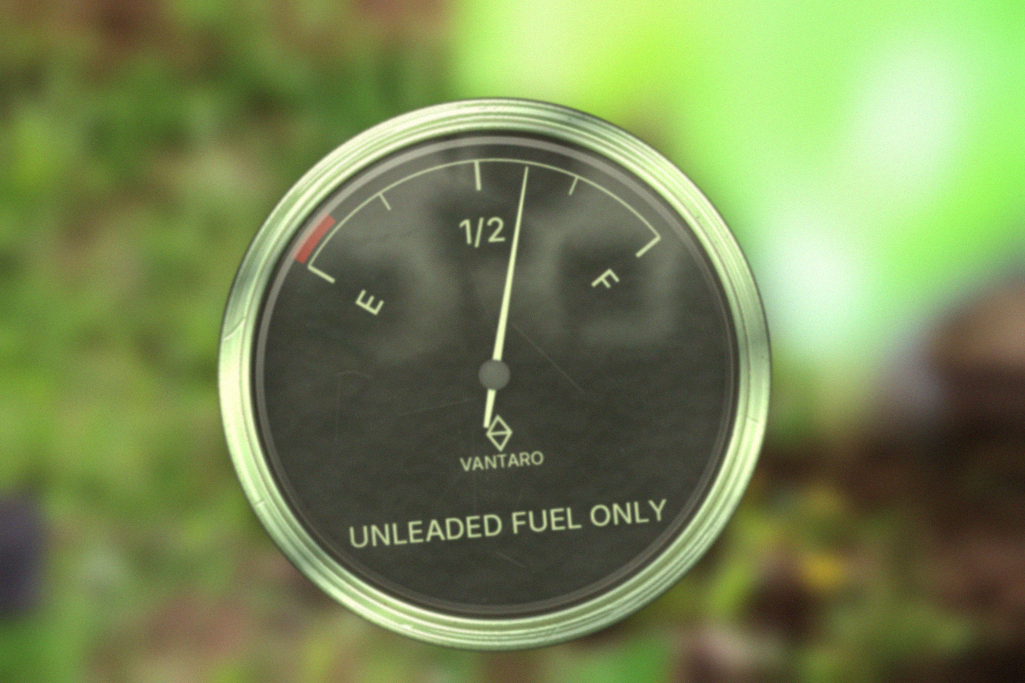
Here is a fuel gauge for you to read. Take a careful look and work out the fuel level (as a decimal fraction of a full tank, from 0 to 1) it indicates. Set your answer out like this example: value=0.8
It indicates value=0.625
